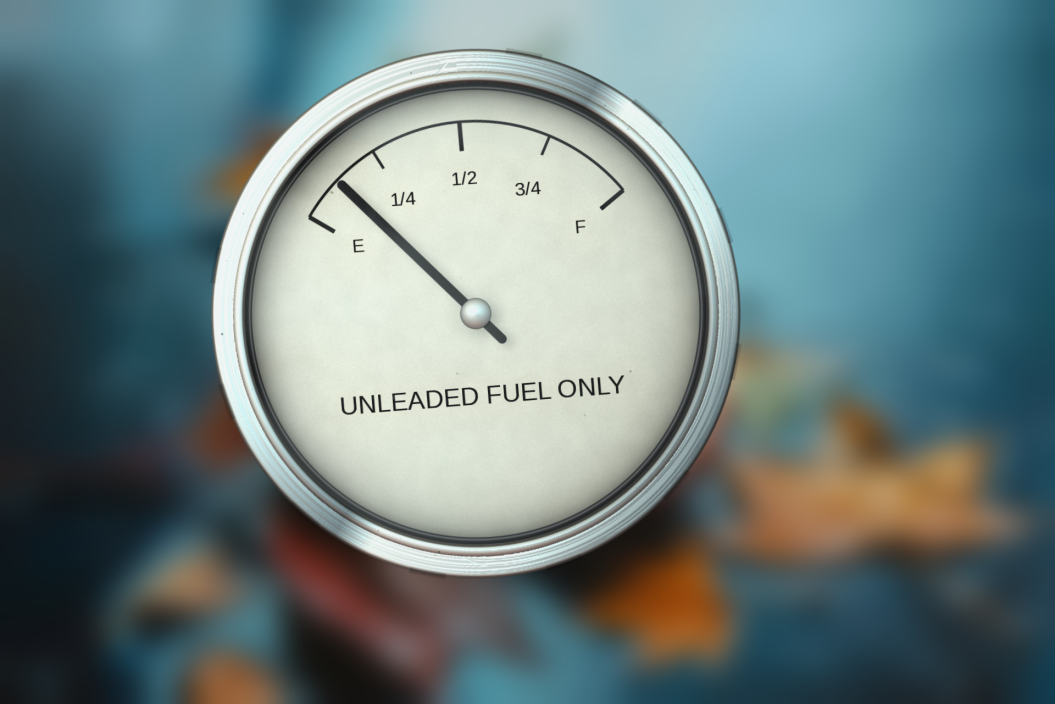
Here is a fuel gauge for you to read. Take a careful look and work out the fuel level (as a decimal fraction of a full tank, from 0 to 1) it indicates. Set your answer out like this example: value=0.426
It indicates value=0.125
